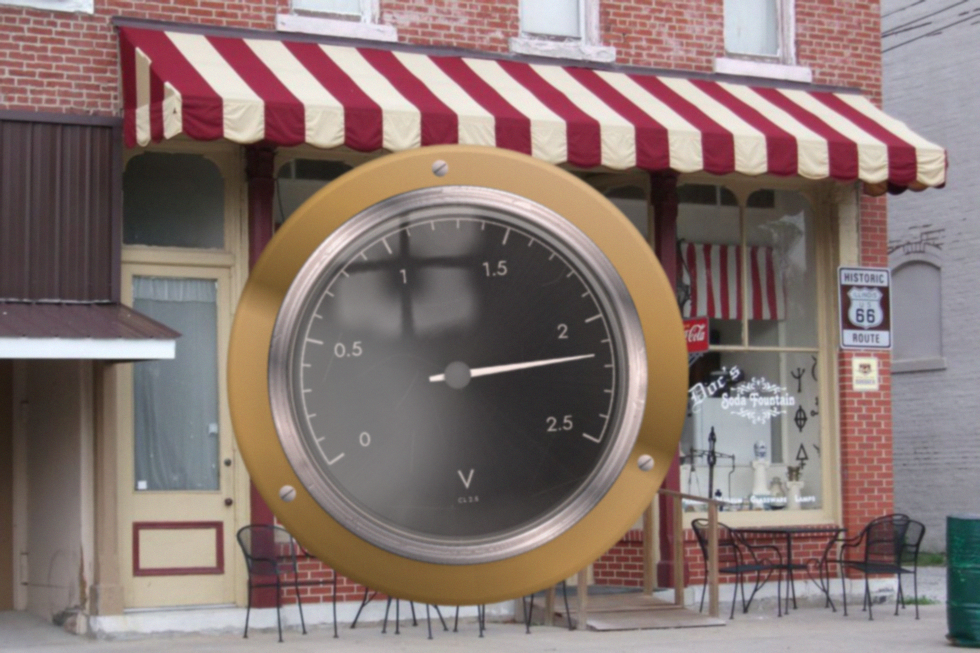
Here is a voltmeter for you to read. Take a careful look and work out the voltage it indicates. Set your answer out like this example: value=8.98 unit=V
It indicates value=2.15 unit=V
